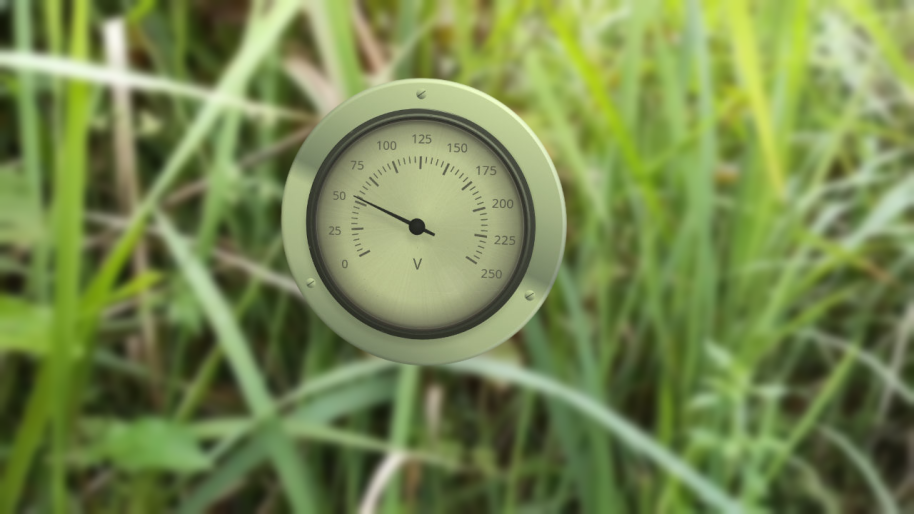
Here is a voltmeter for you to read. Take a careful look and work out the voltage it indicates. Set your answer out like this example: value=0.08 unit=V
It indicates value=55 unit=V
